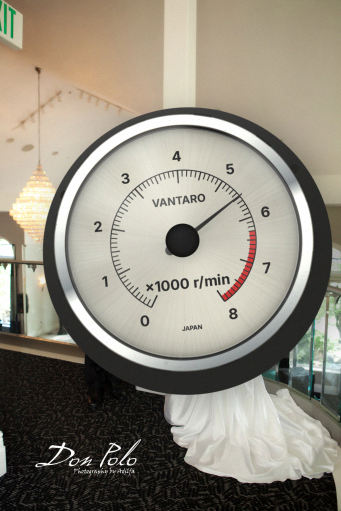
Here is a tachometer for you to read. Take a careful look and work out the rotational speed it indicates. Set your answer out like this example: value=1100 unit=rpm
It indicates value=5500 unit=rpm
